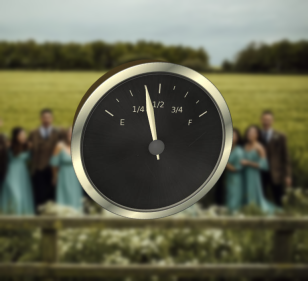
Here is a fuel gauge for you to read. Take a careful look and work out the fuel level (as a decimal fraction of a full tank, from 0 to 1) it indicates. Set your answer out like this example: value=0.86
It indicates value=0.375
